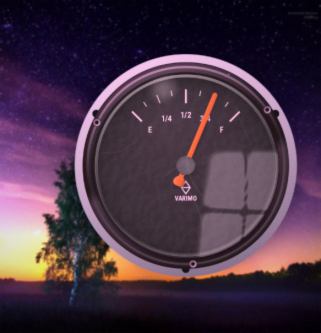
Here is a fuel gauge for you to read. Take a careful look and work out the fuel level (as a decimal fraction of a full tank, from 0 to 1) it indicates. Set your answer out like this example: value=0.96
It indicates value=0.75
